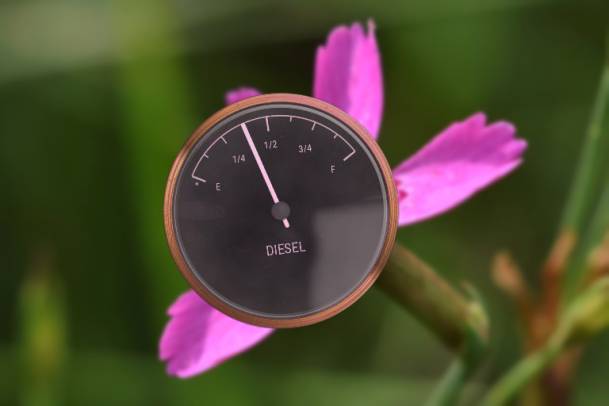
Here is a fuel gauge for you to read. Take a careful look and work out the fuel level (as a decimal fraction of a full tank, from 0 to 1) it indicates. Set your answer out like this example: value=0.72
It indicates value=0.375
